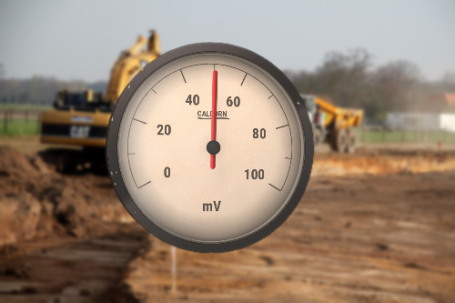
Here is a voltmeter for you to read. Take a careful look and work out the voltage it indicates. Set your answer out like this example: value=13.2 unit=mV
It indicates value=50 unit=mV
